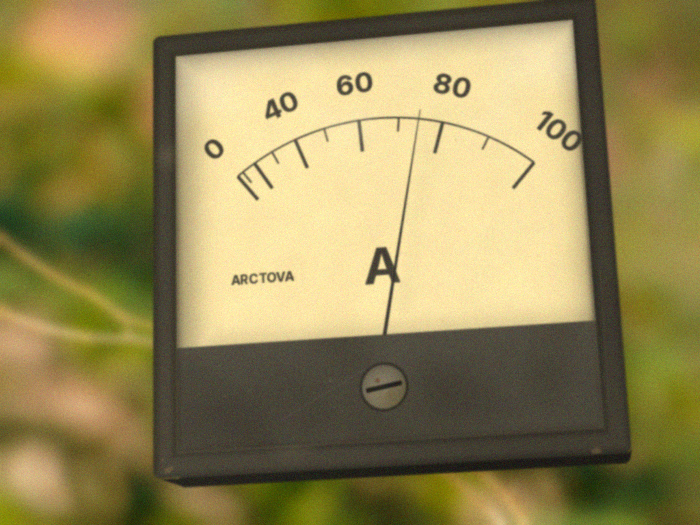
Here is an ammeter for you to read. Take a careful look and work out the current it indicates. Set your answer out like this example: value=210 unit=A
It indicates value=75 unit=A
